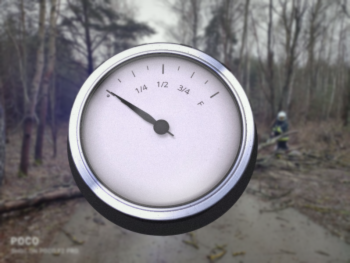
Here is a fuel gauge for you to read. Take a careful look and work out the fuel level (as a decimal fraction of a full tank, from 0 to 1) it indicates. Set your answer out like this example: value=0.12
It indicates value=0
